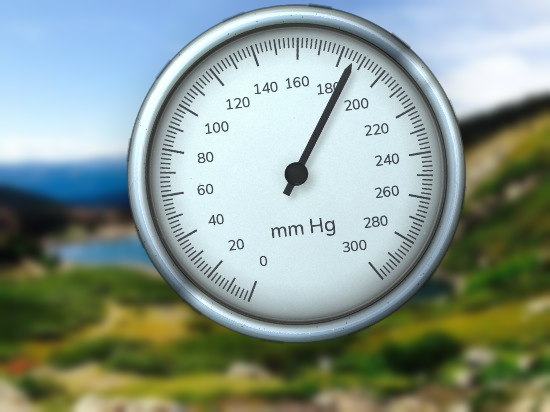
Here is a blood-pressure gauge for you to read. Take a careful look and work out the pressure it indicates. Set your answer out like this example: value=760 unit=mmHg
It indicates value=186 unit=mmHg
